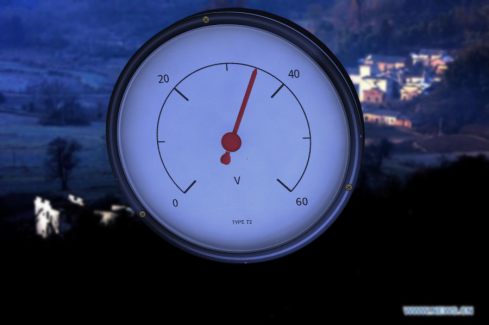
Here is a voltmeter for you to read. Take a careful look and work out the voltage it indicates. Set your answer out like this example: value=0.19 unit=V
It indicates value=35 unit=V
